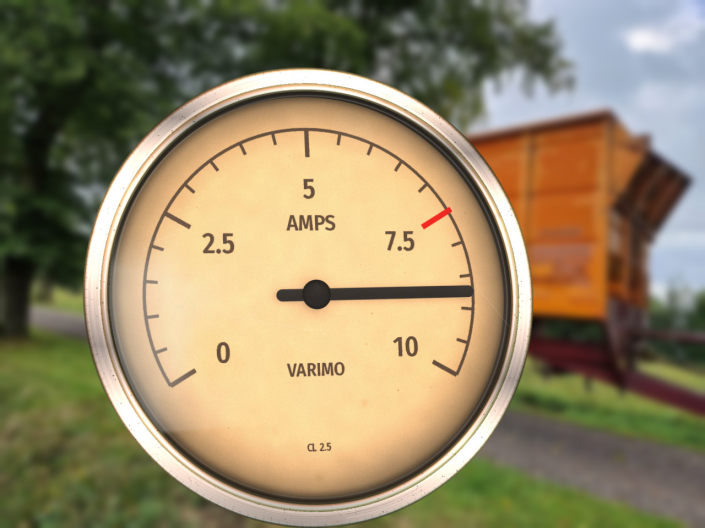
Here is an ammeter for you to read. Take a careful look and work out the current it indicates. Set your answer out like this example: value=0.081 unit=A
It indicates value=8.75 unit=A
